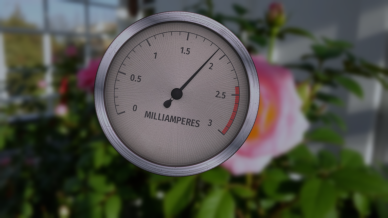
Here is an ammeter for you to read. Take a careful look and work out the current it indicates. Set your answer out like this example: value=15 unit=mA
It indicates value=1.9 unit=mA
